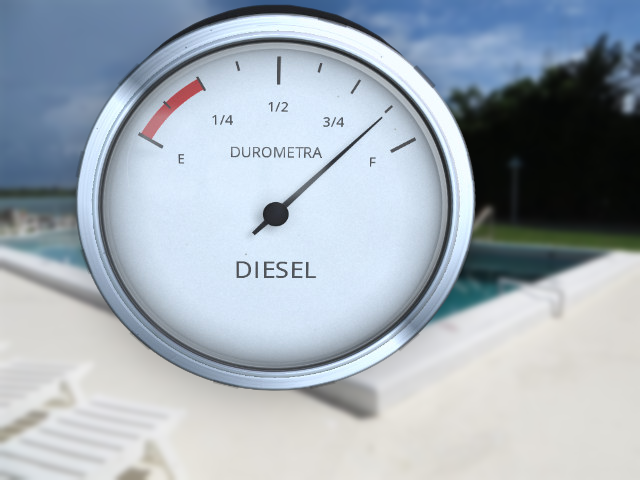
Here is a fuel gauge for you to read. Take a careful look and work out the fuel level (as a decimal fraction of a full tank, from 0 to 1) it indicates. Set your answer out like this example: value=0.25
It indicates value=0.875
